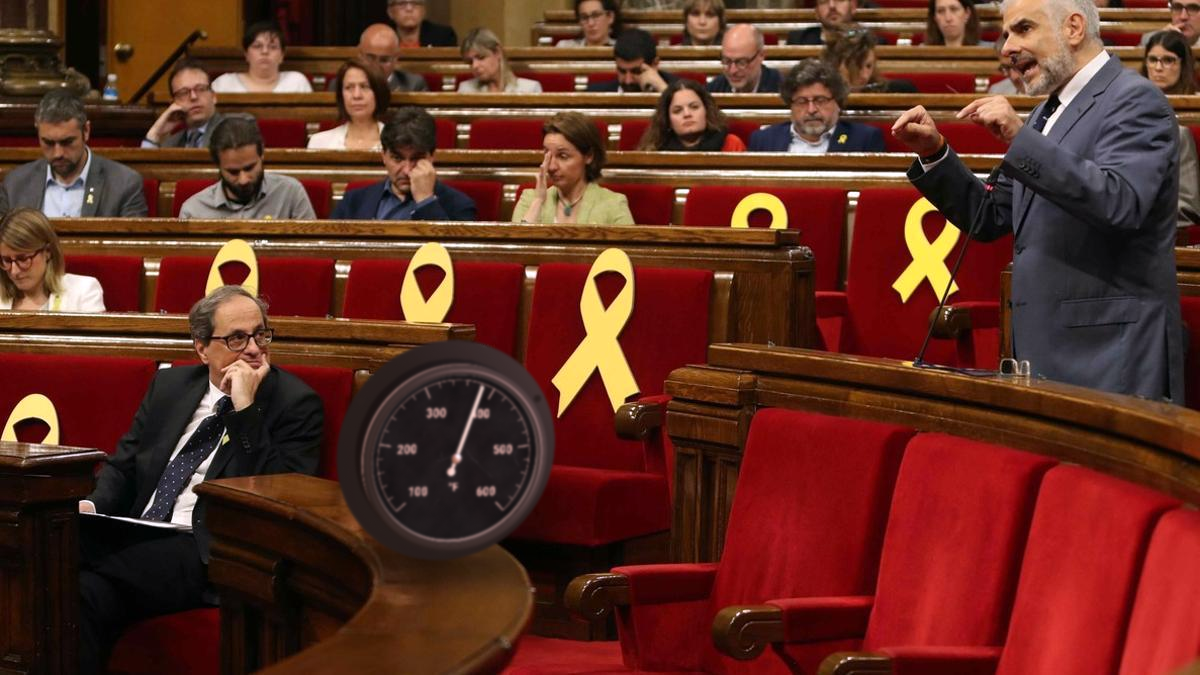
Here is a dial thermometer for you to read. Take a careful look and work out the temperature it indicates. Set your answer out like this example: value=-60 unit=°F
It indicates value=380 unit=°F
